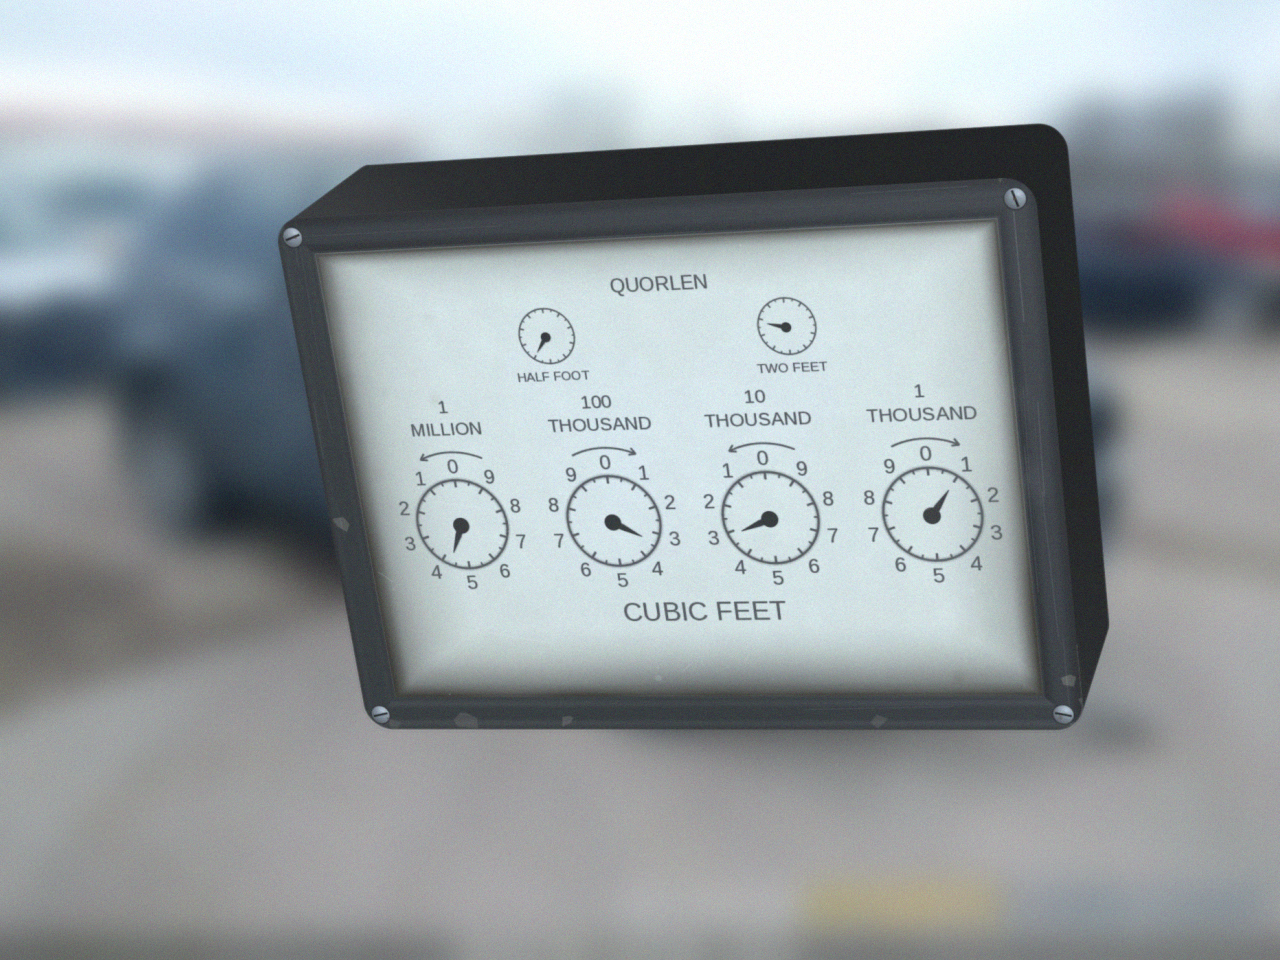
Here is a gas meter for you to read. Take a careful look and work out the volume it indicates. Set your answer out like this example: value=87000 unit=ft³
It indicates value=433100 unit=ft³
